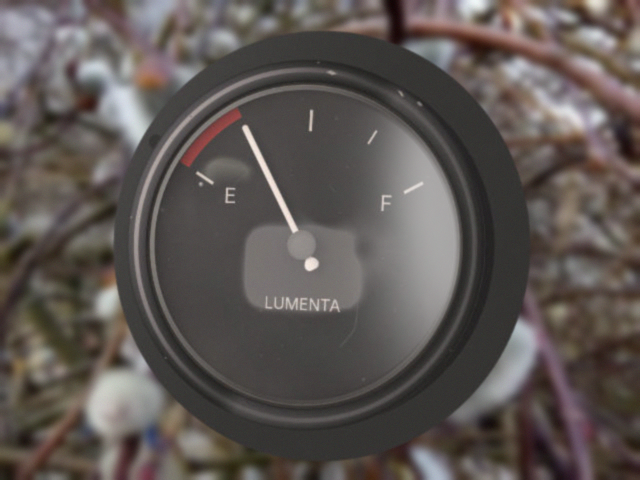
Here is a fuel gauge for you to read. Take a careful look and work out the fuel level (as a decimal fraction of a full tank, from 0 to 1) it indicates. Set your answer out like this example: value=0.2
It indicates value=0.25
